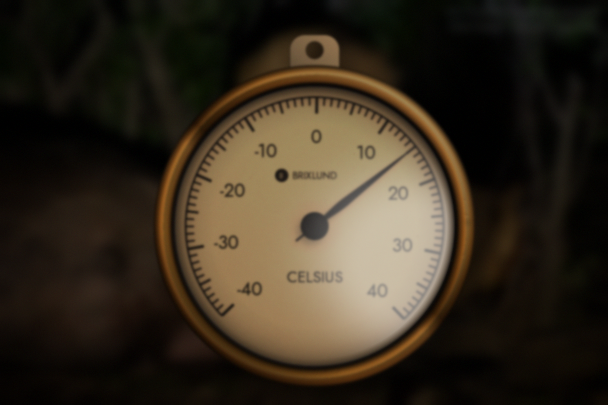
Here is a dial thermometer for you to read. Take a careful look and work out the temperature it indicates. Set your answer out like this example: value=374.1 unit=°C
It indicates value=15 unit=°C
